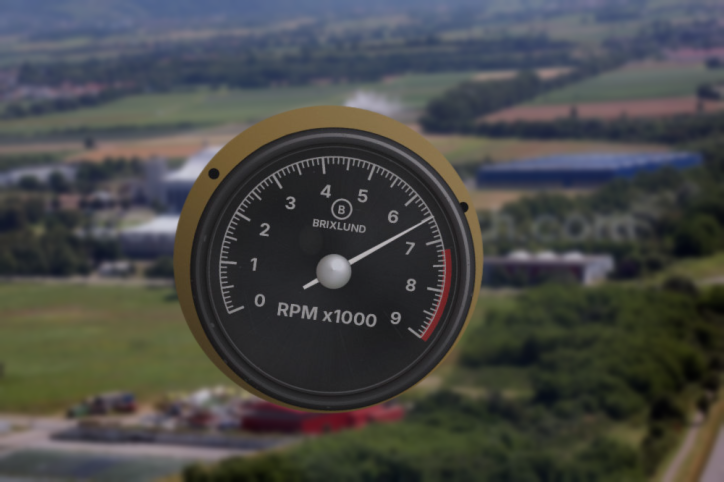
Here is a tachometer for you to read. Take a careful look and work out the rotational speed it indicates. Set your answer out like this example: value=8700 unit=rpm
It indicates value=6500 unit=rpm
